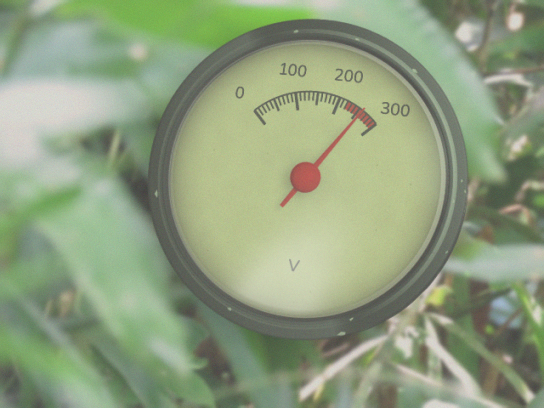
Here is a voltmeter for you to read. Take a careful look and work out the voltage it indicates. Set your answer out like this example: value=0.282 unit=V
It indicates value=260 unit=V
